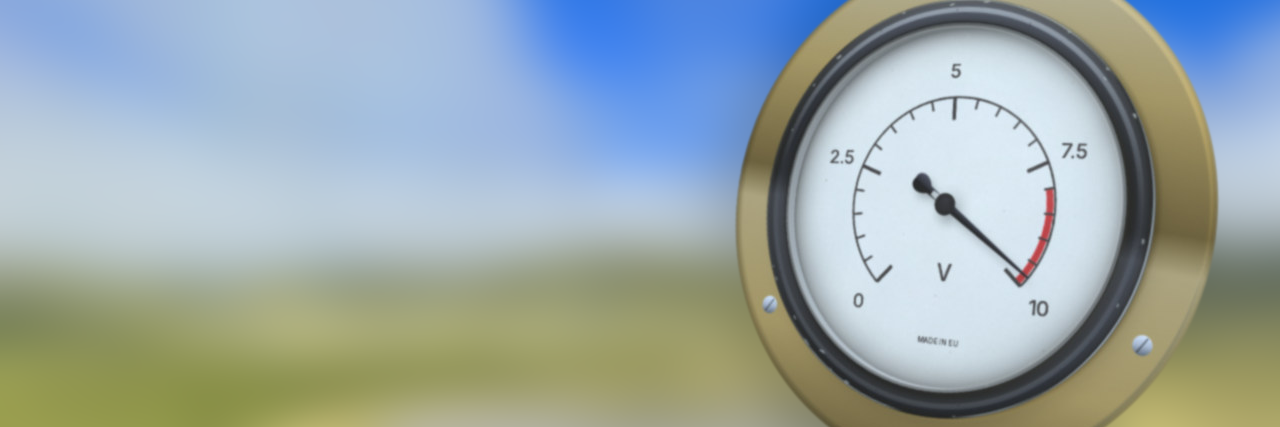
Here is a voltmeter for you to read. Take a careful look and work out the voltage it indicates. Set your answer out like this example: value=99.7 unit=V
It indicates value=9.75 unit=V
